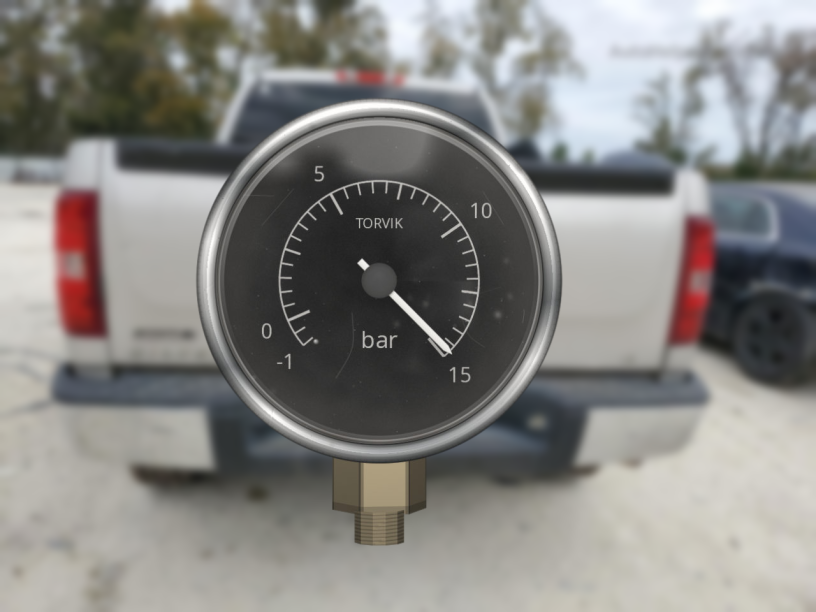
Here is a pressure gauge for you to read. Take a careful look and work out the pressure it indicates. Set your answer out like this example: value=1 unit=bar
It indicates value=14.75 unit=bar
